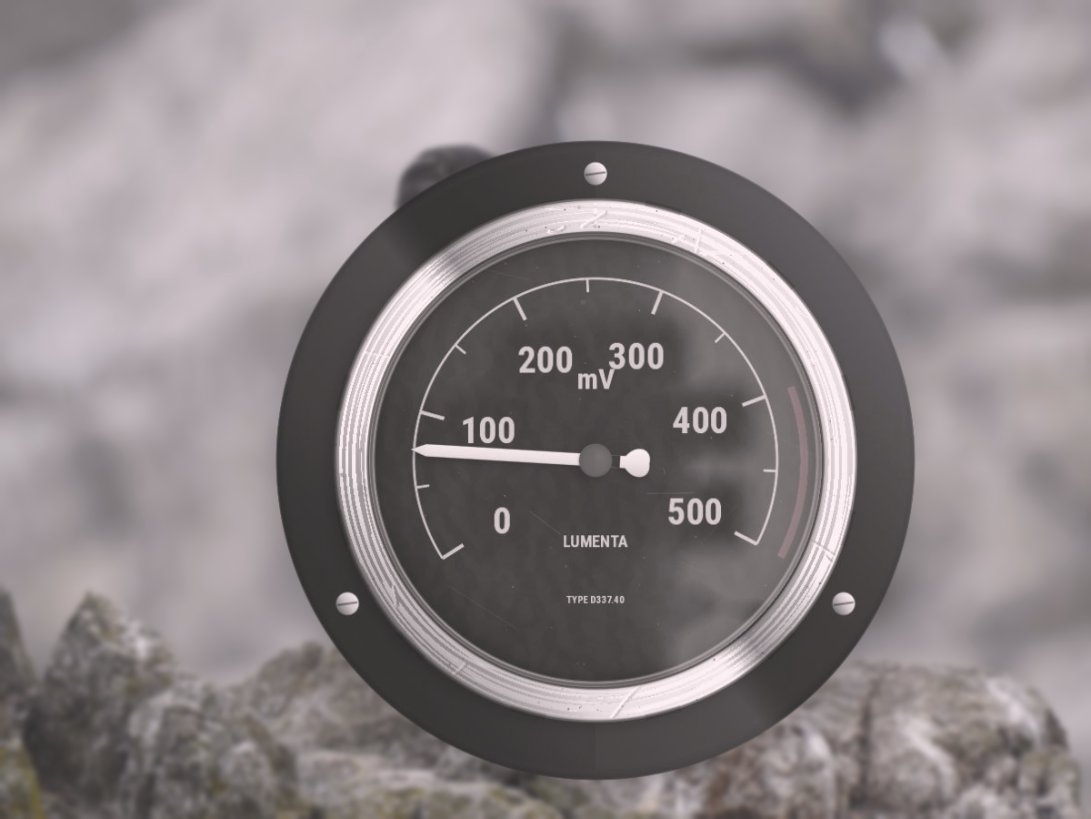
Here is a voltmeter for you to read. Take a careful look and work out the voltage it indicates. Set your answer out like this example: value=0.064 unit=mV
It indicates value=75 unit=mV
